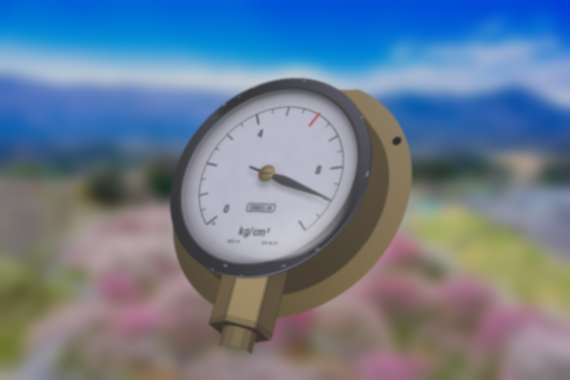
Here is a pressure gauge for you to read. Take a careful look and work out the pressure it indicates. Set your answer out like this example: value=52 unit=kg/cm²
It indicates value=9 unit=kg/cm²
